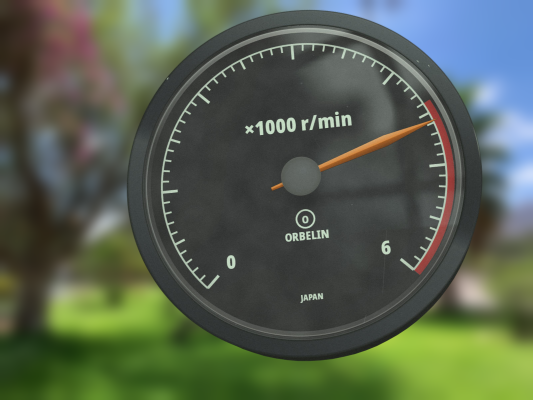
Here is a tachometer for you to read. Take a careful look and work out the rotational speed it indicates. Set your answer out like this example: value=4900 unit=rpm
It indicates value=4600 unit=rpm
